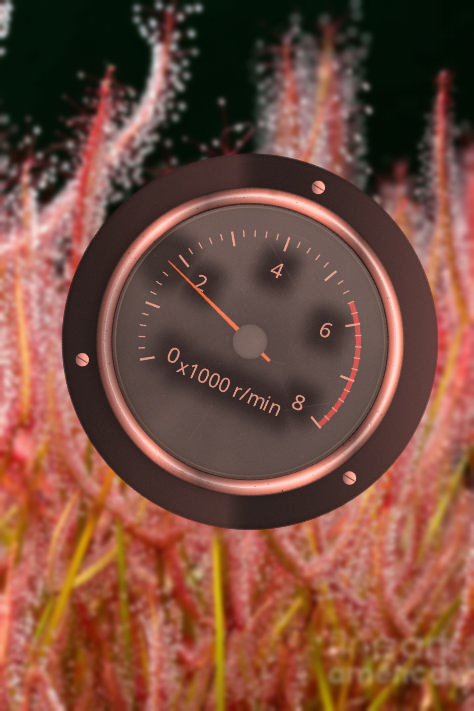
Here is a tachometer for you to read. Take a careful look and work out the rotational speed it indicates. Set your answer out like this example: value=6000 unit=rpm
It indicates value=1800 unit=rpm
